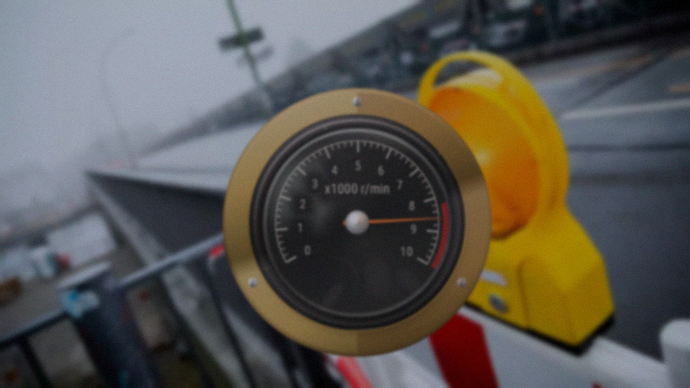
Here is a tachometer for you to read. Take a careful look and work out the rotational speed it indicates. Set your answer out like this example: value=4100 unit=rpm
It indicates value=8600 unit=rpm
